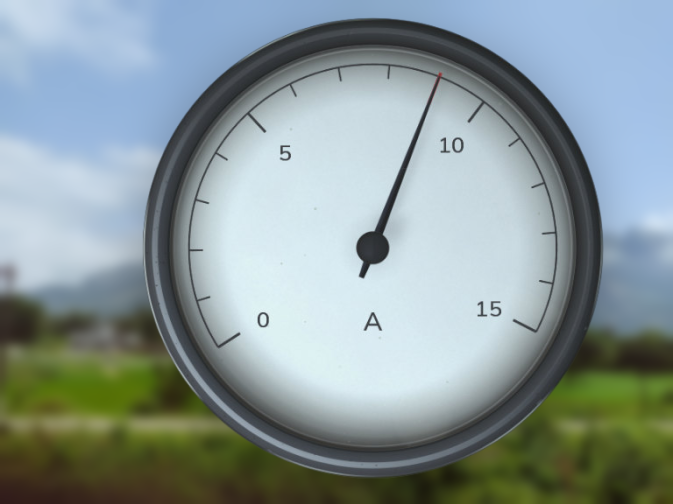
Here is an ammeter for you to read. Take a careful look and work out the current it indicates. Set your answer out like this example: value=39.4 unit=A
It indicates value=9 unit=A
